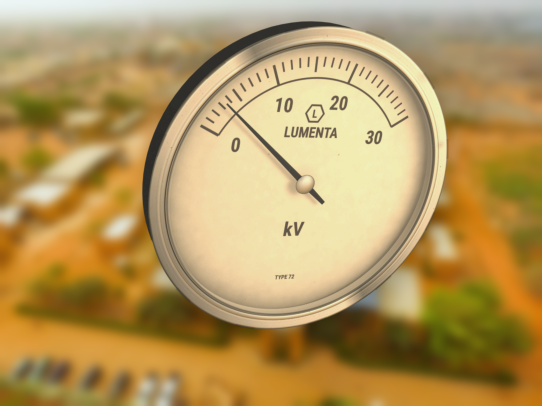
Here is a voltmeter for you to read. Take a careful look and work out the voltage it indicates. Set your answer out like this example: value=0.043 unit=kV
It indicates value=3.5 unit=kV
